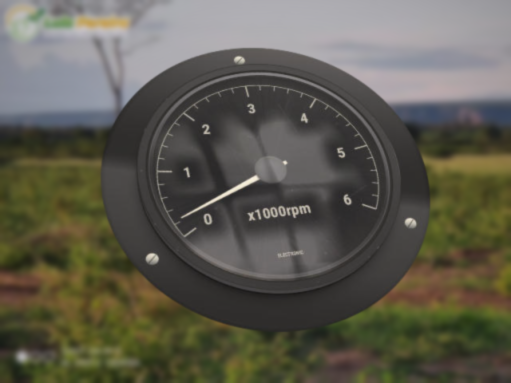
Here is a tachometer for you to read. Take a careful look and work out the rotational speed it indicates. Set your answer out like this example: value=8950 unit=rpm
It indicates value=200 unit=rpm
